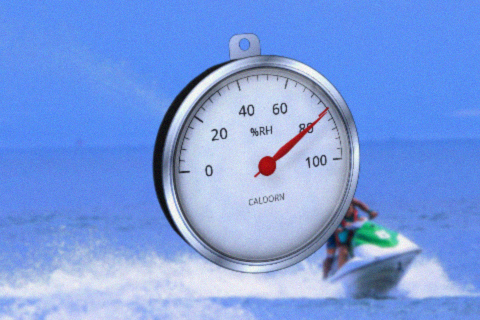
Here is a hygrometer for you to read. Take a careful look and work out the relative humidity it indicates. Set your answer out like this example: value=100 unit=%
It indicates value=80 unit=%
